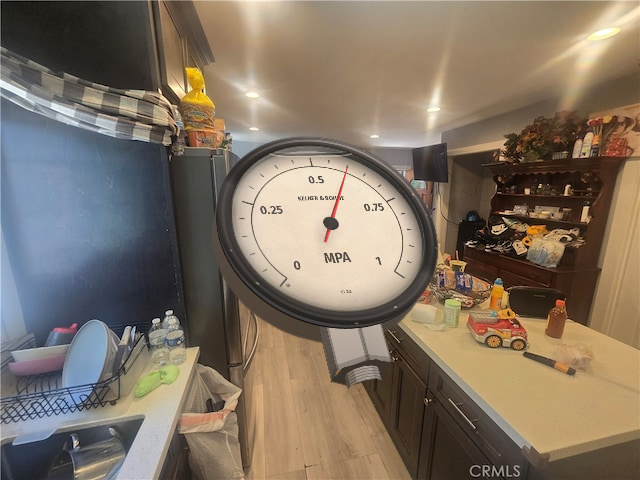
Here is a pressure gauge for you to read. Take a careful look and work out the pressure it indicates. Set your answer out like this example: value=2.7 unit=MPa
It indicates value=0.6 unit=MPa
